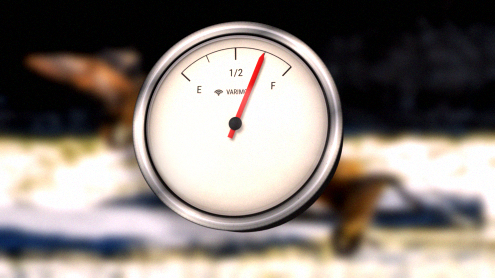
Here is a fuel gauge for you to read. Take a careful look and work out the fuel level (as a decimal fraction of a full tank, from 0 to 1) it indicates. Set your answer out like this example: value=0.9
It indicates value=0.75
